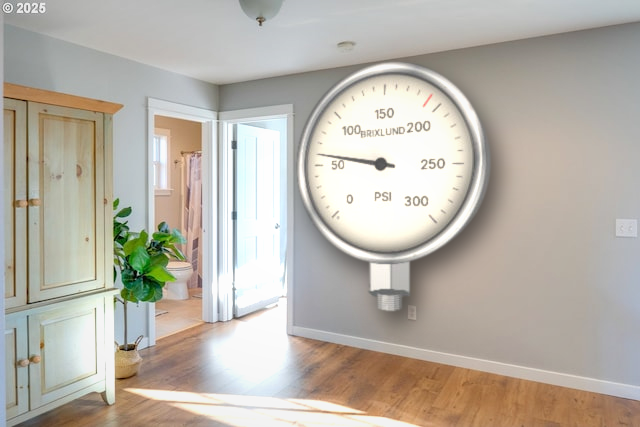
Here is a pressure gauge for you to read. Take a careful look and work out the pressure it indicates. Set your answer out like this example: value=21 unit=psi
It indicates value=60 unit=psi
